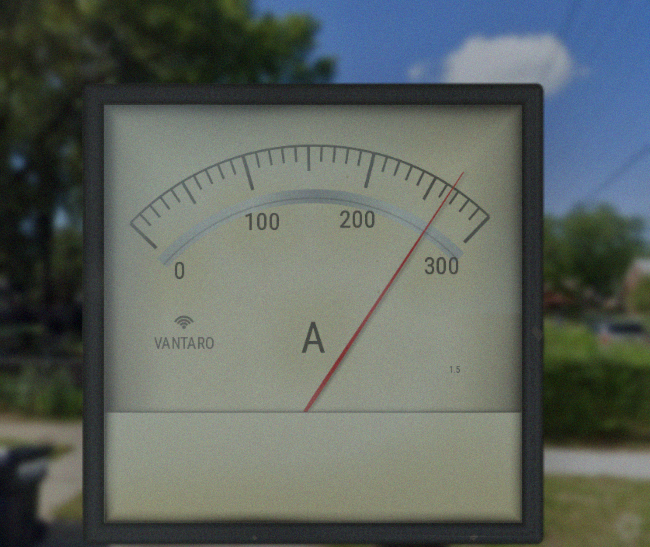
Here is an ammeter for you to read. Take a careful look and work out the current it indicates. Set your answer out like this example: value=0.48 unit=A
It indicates value=265 unit=A
